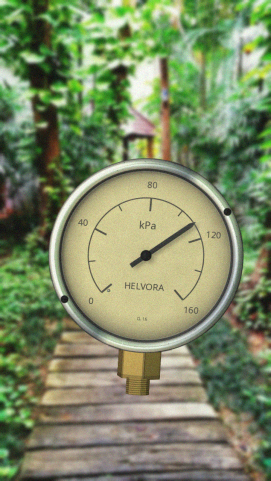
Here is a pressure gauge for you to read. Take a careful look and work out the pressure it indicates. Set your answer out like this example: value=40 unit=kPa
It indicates value=110 unit=kPa
